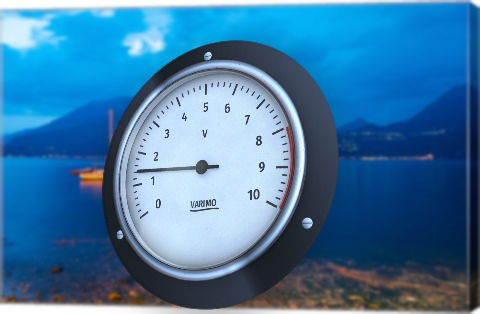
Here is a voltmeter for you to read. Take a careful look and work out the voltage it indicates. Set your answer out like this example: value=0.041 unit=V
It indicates value=1.4 unit=V
